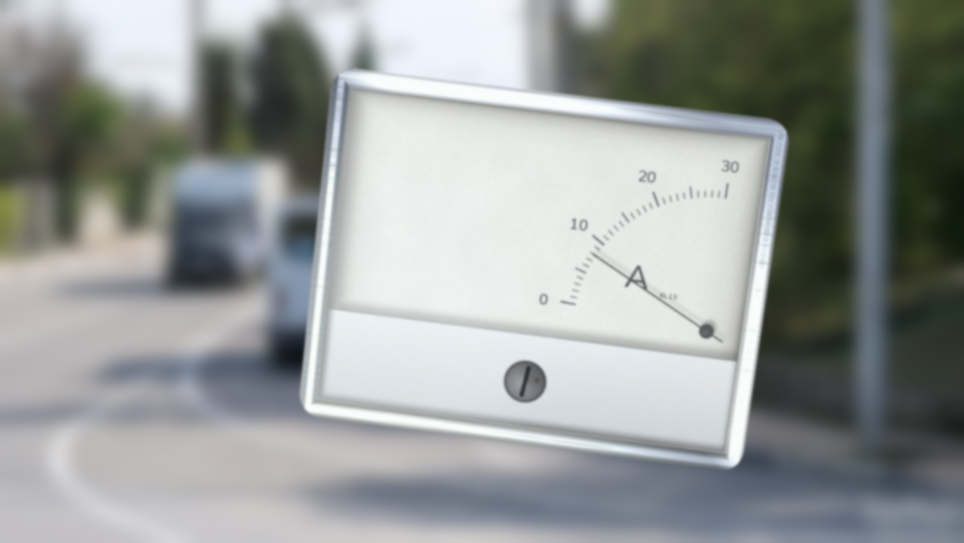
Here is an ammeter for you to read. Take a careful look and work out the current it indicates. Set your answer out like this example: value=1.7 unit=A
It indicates value=8 unit=A
